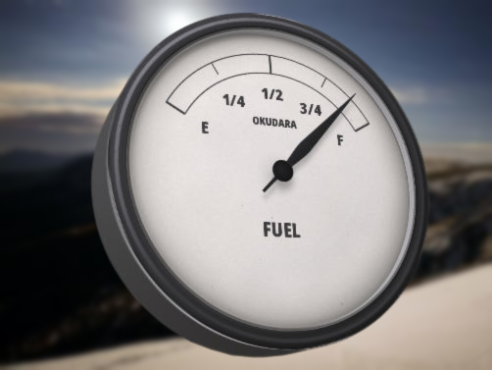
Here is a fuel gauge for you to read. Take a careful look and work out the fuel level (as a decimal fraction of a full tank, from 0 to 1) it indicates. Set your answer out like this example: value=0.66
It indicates value=0.875
